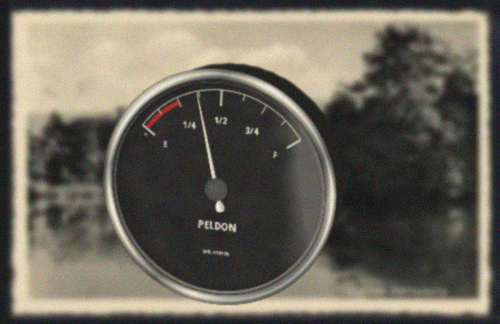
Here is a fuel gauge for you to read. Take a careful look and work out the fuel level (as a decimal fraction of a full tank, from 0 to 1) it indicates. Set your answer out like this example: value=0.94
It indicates value=0.375
